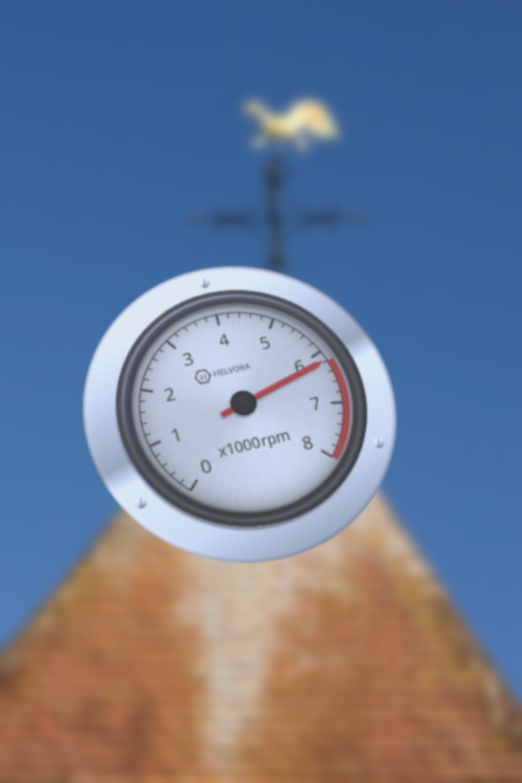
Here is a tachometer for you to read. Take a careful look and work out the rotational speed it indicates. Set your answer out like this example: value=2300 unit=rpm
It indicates value=6200 unit=rpm
